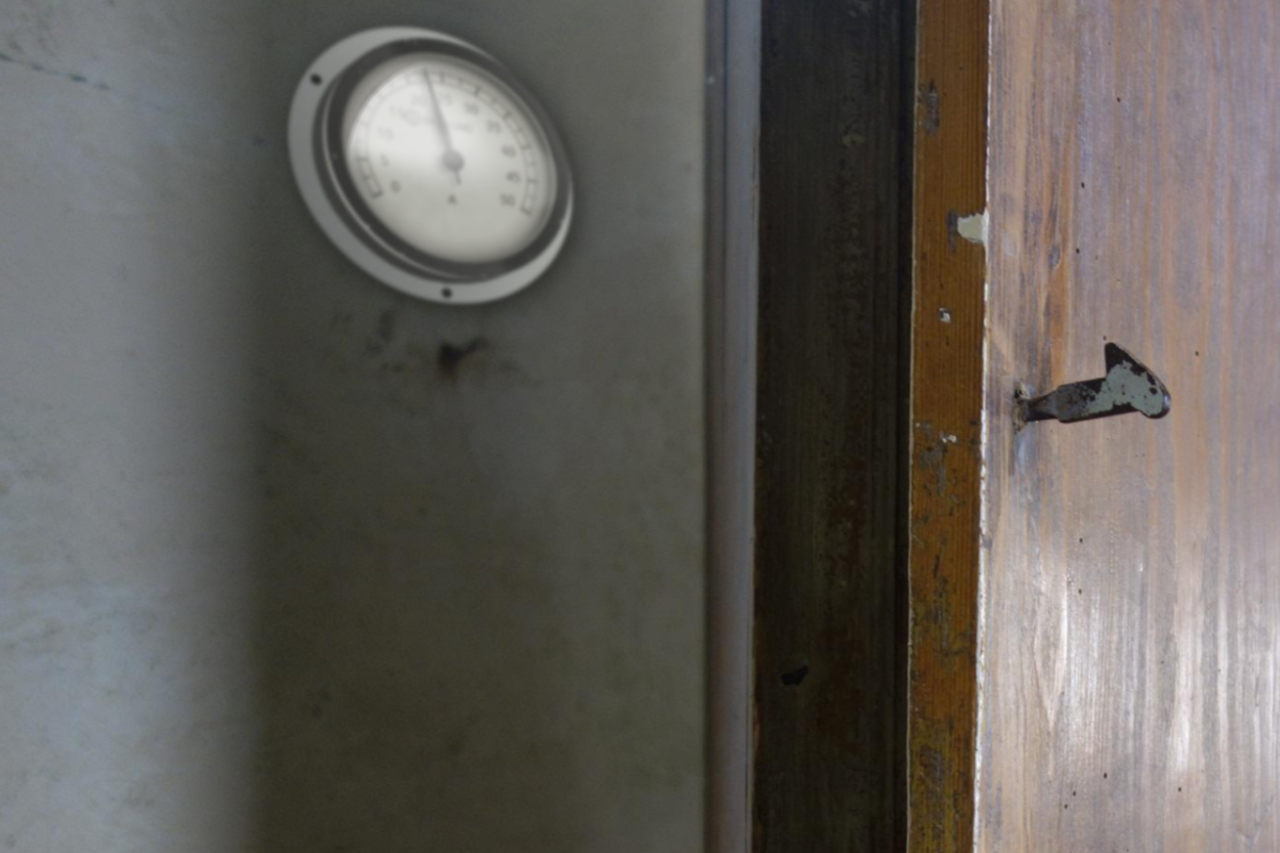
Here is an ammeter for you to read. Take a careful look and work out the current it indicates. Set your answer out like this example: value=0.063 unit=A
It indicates value=22.5 unit=A
